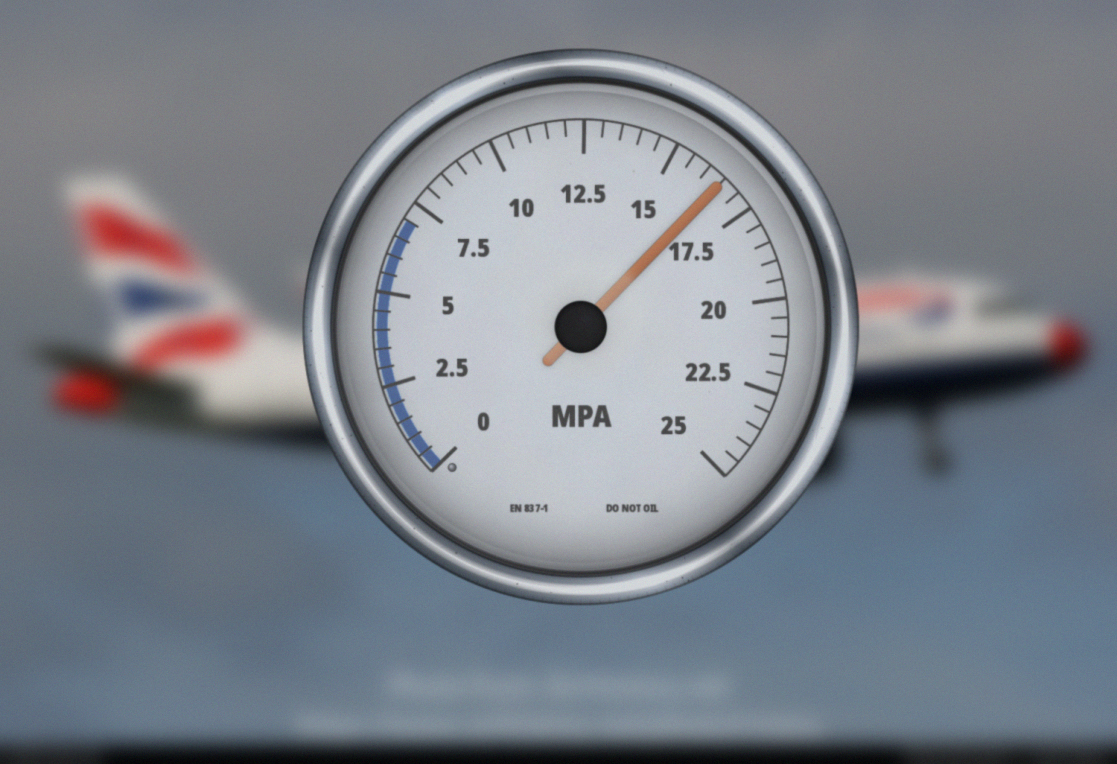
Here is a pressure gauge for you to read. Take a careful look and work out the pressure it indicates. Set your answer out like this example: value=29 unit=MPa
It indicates value=16.5 unit=MPa
